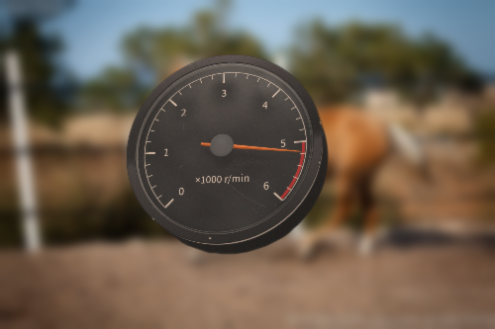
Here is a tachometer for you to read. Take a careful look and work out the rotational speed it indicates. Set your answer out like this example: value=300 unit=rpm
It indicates value=5200 unit=rpm
